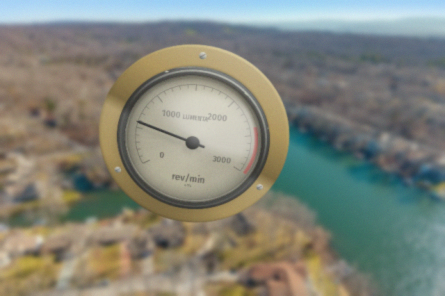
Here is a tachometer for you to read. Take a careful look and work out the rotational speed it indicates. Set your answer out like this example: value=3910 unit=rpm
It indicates value=600 unit=rpm
